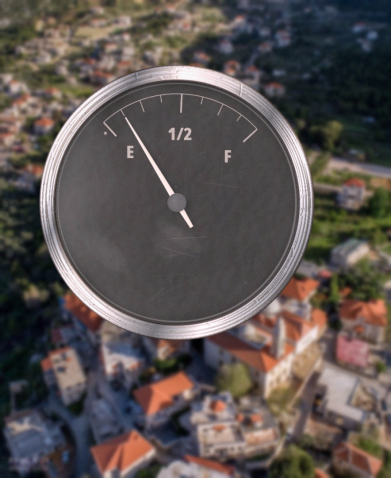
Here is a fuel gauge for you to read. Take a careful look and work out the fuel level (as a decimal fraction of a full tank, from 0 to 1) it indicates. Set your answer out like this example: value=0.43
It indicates value=0.125
